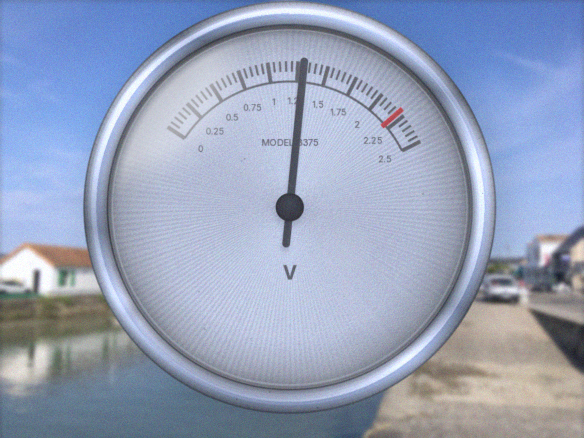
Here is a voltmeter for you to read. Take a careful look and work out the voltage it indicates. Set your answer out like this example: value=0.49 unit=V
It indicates value=1.3 unit=V
